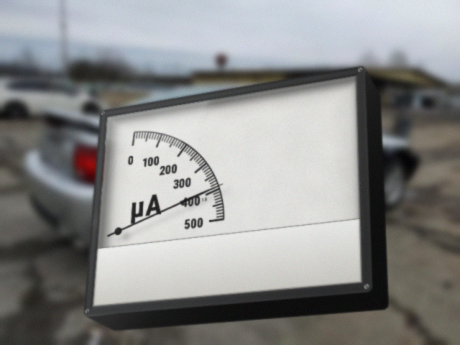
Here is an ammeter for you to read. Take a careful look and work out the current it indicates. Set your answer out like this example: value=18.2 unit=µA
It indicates value=400 unit=µA
